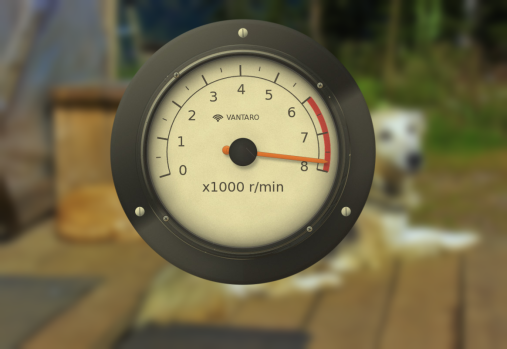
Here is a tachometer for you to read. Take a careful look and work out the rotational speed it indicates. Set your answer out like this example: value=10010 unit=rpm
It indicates value=7750 unit=rpm
